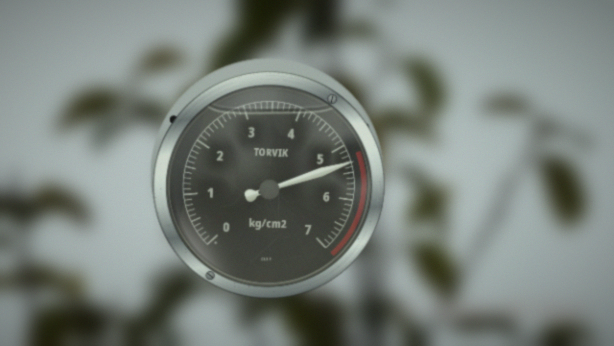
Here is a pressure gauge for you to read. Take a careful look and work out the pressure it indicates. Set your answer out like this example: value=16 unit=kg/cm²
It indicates value=5.3 unit=kg/cm²
